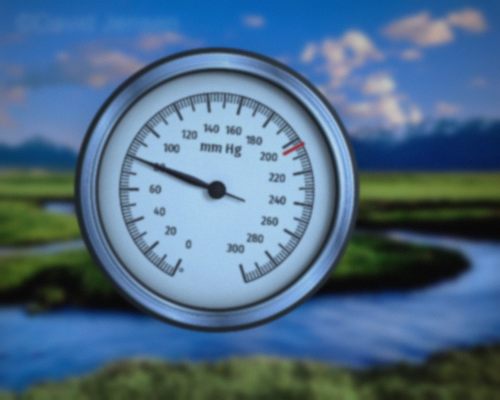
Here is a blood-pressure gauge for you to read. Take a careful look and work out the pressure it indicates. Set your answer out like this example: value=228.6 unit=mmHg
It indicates value=80 unit=mmHg
